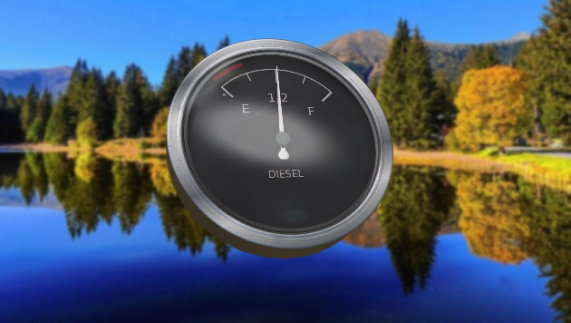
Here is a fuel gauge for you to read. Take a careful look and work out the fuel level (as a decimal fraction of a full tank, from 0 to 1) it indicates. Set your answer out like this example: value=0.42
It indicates value=0.5
